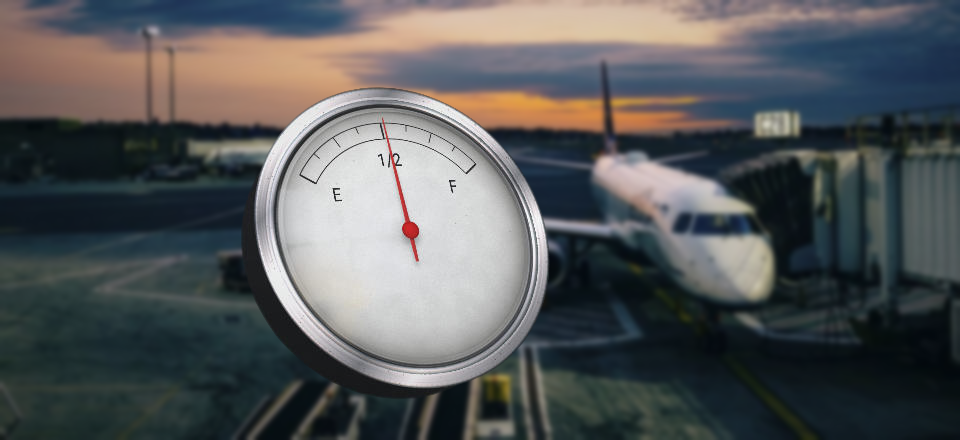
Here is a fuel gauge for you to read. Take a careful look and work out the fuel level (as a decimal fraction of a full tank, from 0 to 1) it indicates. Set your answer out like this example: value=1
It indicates value=0.5
